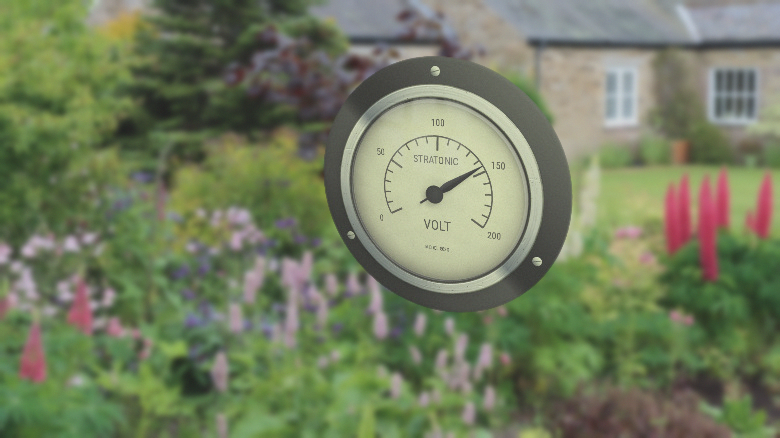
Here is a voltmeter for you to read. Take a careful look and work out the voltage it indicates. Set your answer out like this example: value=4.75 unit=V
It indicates value=145 unit=V
